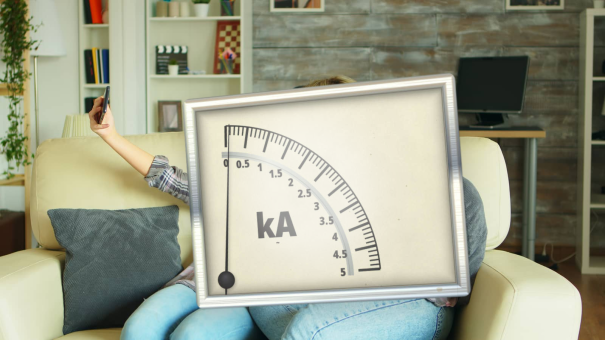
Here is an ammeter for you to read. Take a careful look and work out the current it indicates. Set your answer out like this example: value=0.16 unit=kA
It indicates value=0.1 unit=kA
